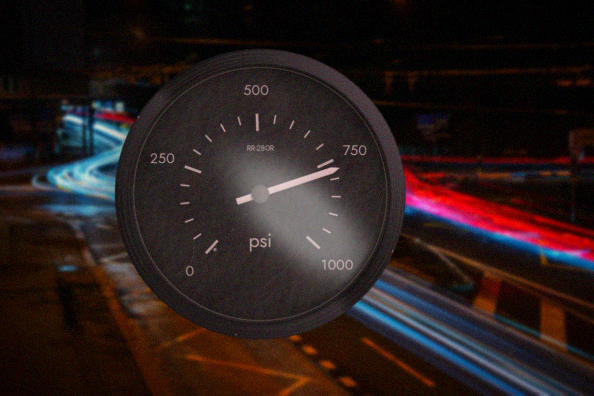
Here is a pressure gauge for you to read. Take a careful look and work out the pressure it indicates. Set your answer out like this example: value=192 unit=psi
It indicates value=775 unit=psi
